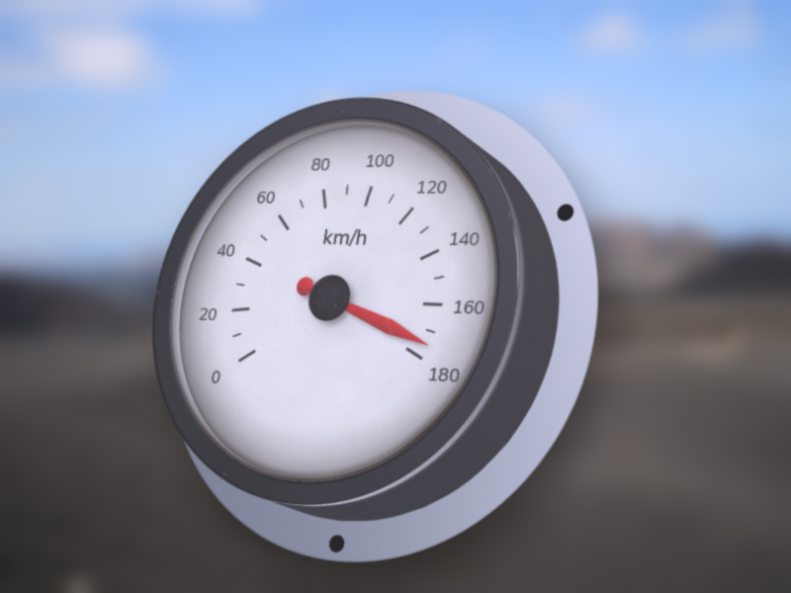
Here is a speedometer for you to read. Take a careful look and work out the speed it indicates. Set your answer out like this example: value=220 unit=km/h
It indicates value=175 unit=km/h
